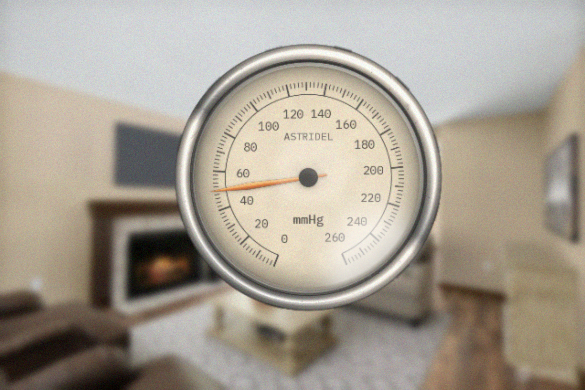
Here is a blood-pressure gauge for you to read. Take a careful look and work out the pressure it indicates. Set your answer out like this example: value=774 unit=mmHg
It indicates value=50 unit=mmHg
